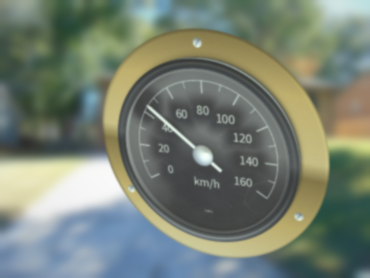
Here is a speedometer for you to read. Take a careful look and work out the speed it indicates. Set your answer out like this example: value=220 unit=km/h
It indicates value=45 unit=km/h
